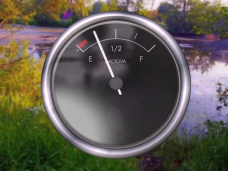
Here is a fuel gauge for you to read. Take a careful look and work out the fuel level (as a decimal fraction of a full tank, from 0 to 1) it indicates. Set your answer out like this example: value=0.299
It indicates value=0.25
